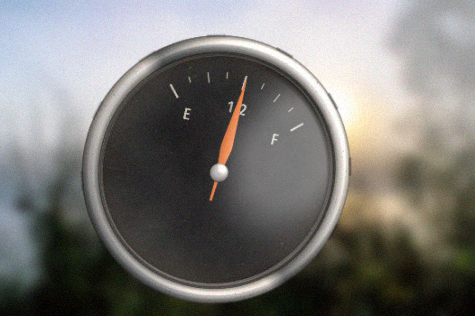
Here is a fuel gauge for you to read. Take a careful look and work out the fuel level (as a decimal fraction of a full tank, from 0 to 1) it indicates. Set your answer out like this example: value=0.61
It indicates value=0.5
